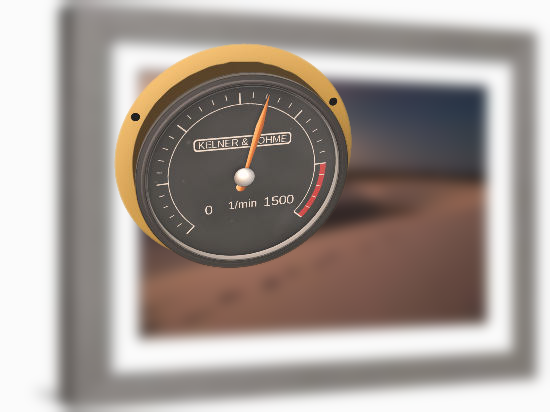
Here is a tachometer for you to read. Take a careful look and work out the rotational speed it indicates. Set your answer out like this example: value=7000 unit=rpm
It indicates value=850 unit=rpm
